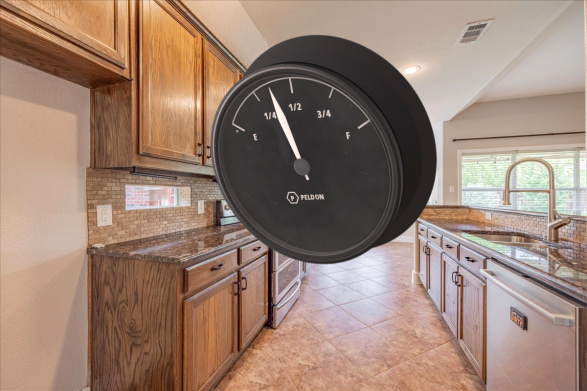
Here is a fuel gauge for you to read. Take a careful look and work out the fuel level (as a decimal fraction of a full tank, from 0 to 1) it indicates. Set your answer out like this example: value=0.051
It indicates value=0.375
